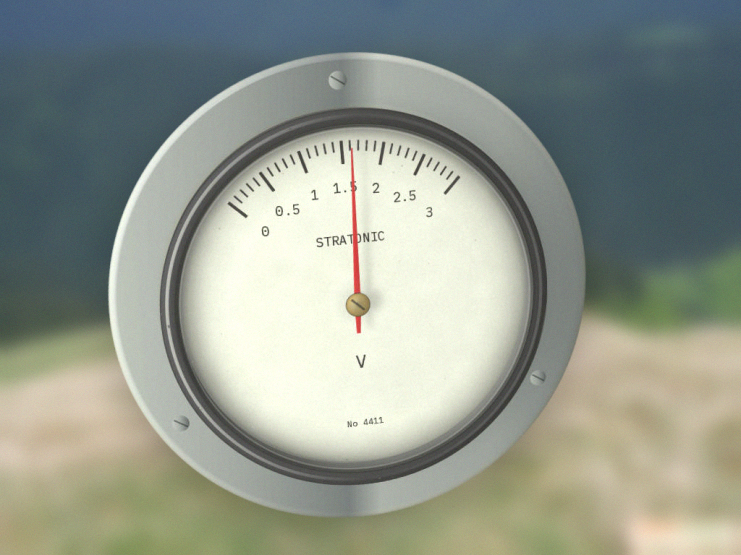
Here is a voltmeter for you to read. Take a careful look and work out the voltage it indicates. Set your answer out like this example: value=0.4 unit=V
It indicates value=1.6 unit=V
